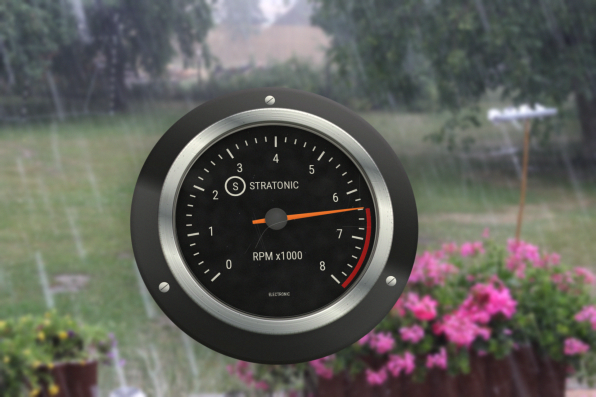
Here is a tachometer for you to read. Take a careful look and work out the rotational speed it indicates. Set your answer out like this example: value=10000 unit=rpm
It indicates value=6400 unit=rpm
